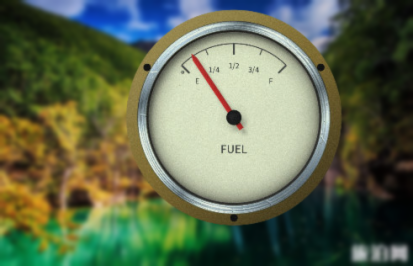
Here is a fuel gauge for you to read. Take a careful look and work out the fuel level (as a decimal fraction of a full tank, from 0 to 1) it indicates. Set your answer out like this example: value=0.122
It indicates value=0.125
